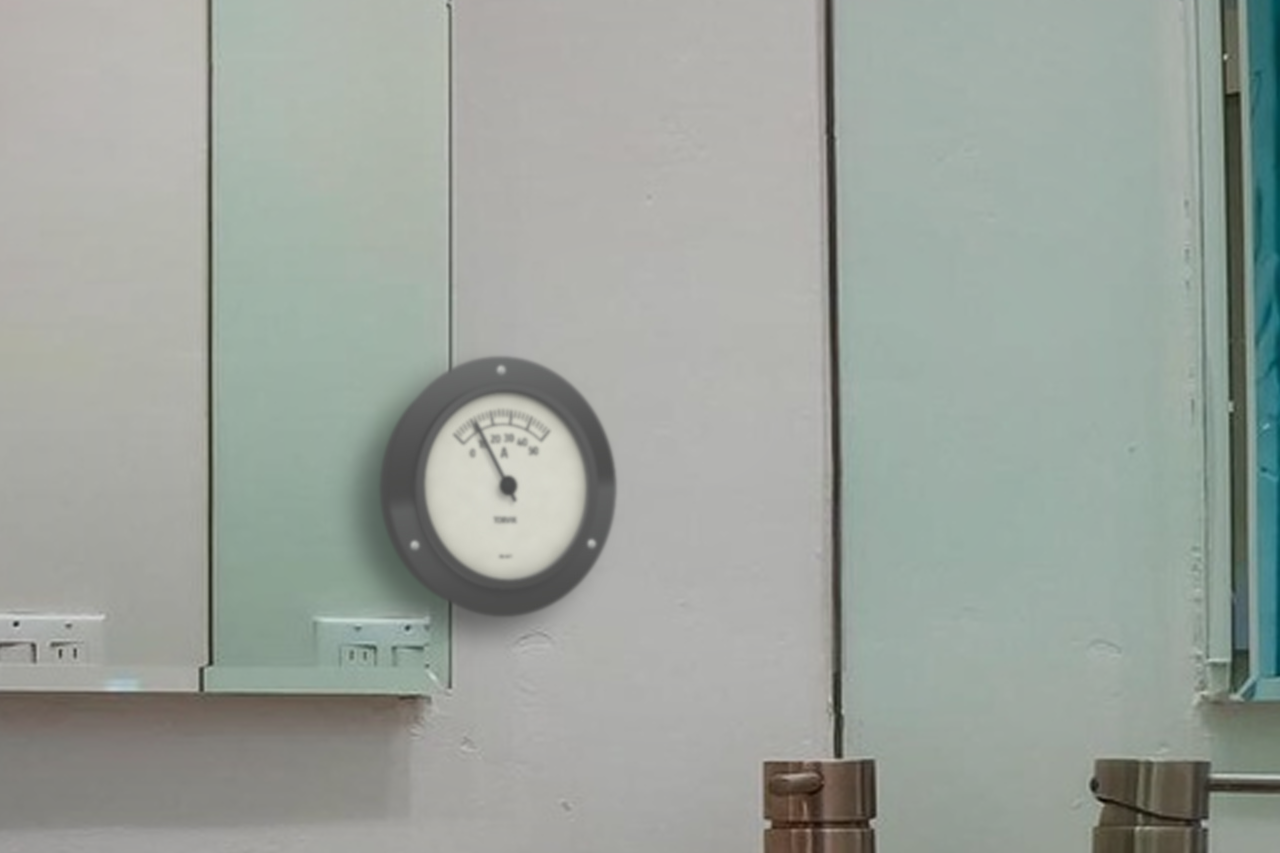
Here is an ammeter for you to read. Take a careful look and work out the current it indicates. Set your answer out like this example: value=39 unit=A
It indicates value=10 unit=A
